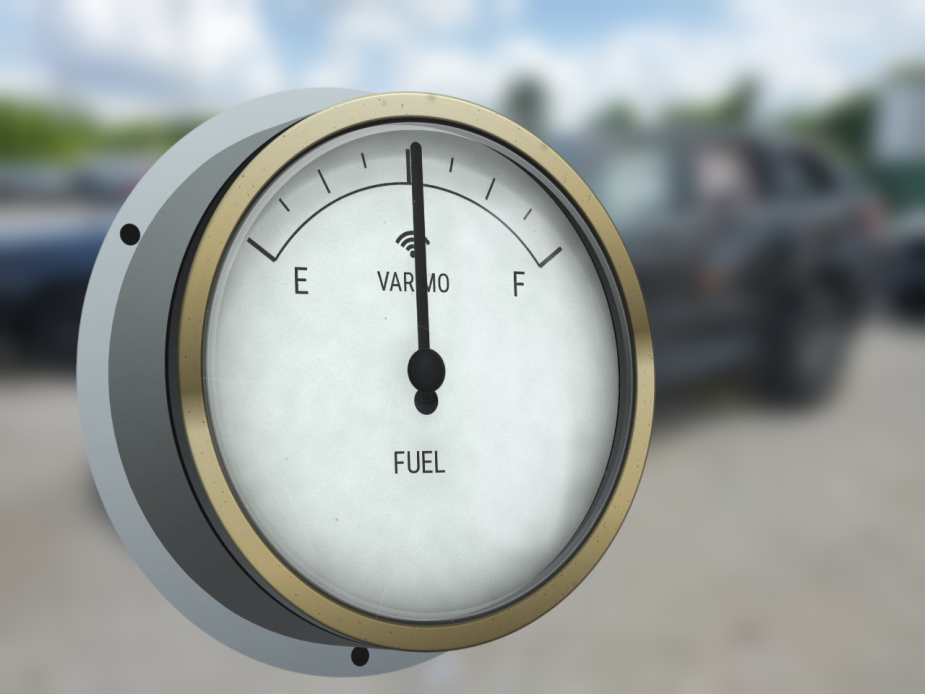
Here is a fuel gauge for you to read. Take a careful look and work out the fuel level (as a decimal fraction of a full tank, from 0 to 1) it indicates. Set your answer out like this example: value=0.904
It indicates value=0.5
